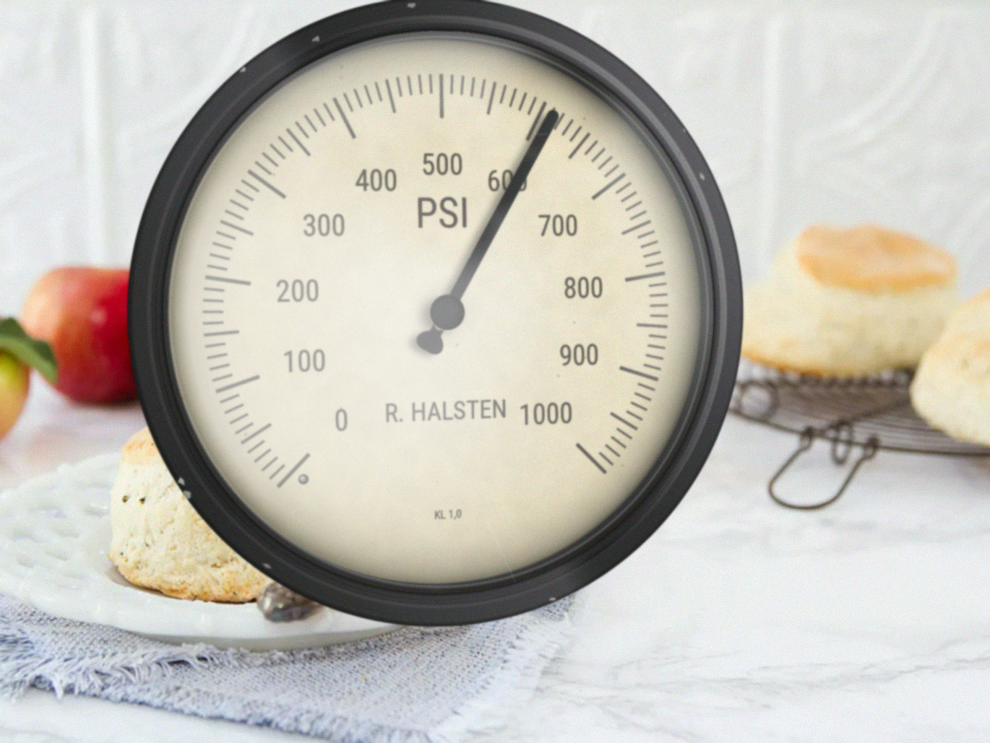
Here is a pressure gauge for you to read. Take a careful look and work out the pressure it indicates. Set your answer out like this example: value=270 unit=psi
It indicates value=610 unit=psi
